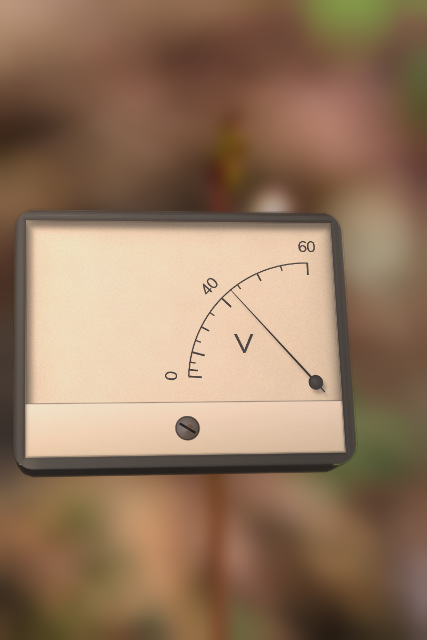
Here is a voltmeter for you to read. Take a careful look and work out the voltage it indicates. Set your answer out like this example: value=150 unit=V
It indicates value=42.5 unit=V
